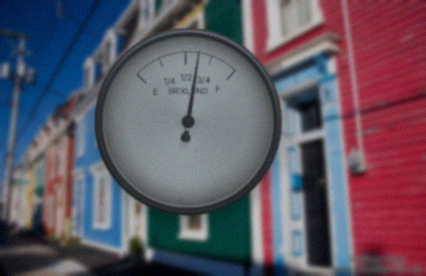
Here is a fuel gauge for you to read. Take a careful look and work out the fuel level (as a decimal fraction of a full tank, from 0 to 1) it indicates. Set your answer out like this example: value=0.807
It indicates value=0.625
